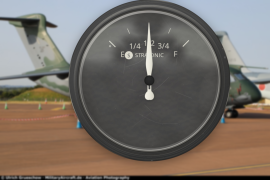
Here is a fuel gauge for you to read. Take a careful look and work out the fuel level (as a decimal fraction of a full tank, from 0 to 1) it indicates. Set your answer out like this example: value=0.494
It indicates value=0.5
